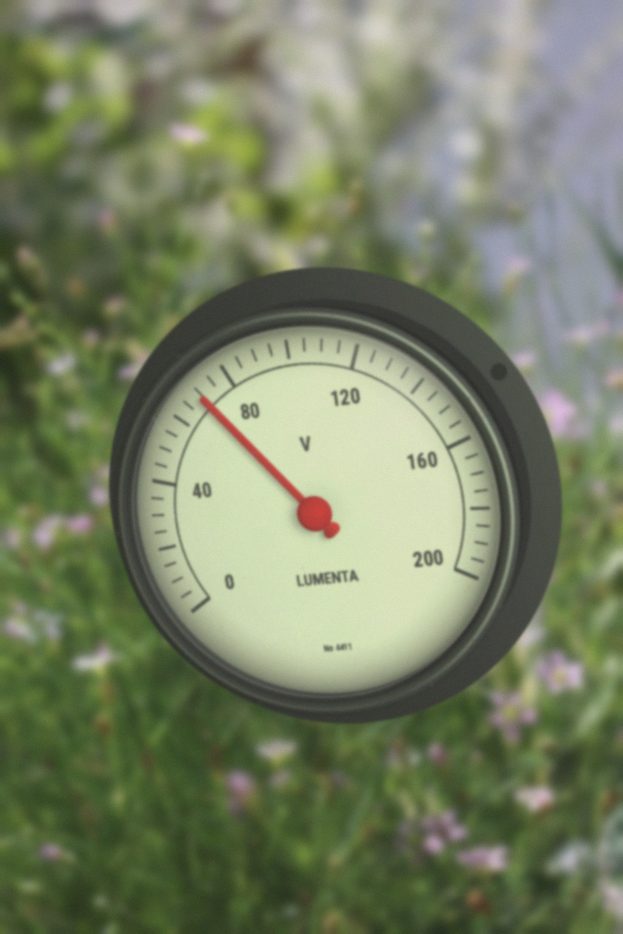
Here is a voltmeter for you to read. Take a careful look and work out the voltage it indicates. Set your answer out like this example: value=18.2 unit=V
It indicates value=70 unit=V
